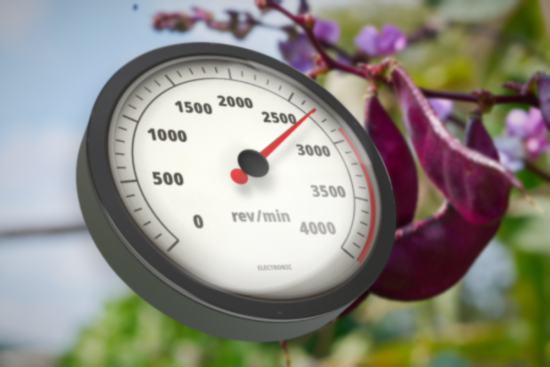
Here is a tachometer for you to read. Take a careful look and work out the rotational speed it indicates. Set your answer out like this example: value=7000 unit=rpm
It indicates value=2700 unit=rpm
